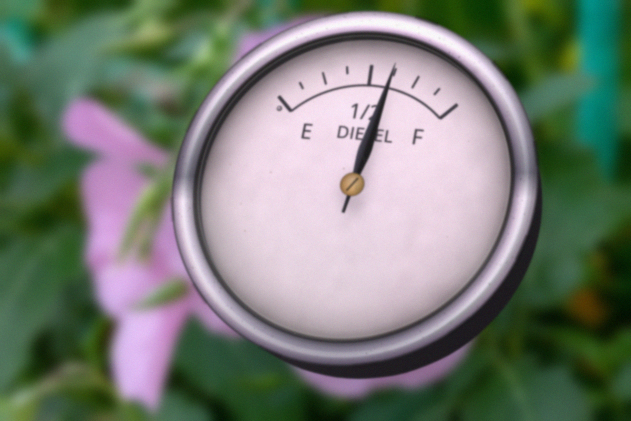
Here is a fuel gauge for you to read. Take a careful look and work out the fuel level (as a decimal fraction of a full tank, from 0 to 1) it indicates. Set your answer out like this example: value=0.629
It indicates value=0.625
